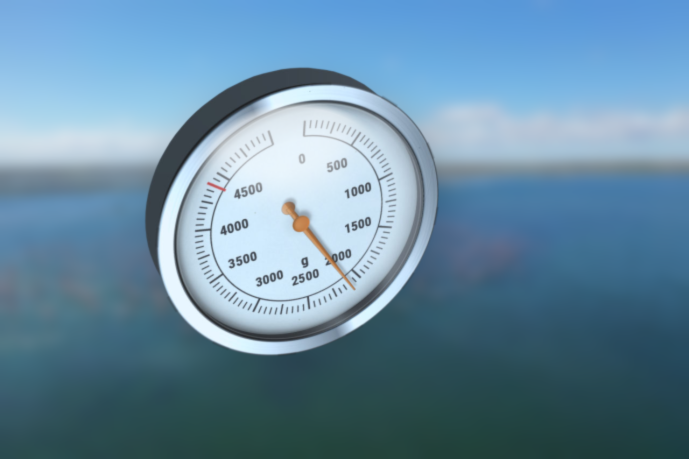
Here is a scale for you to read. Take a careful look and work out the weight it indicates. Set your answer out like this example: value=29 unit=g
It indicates value=2100 unit=g
